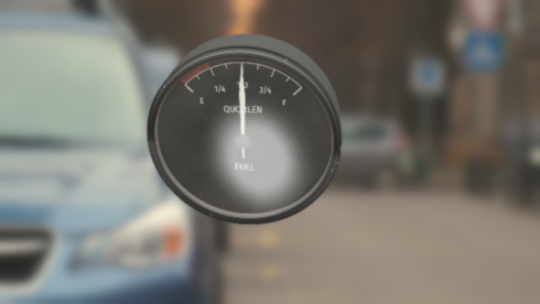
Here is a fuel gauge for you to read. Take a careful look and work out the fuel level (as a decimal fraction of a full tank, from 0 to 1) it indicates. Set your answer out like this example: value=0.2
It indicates value=0.5
